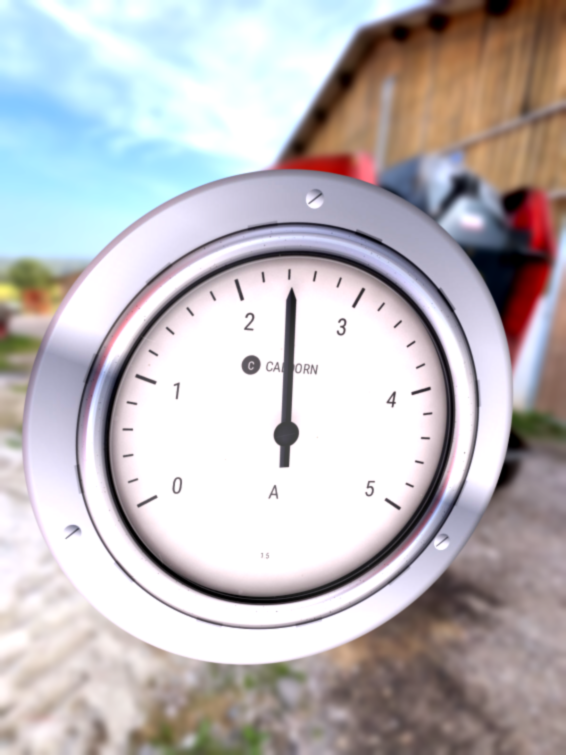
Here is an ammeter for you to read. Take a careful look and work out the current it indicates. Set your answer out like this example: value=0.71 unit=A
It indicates value=2.4 unit=A
